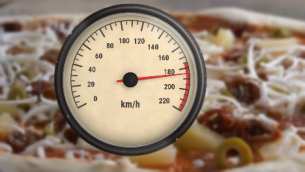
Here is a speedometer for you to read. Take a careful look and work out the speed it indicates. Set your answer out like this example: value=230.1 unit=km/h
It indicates value=185 unit=km/h
